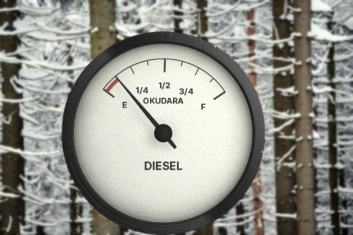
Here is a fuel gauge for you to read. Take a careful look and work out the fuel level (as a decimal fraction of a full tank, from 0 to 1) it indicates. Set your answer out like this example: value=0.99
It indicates value=0.125
